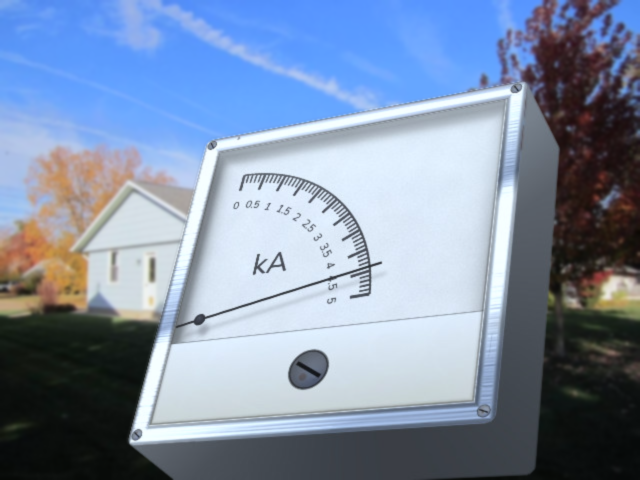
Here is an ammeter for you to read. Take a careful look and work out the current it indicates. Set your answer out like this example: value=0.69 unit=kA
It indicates value=4.5 unit=kA
